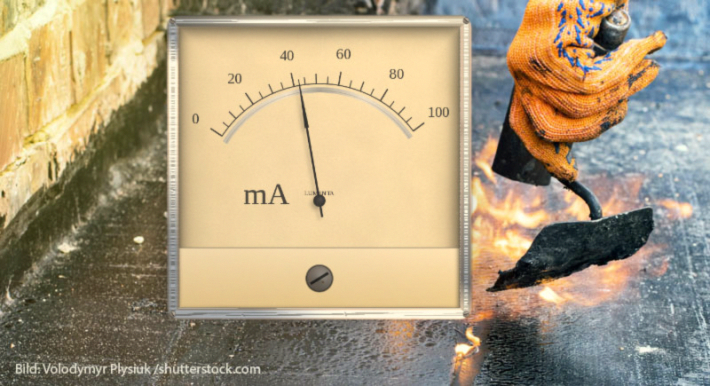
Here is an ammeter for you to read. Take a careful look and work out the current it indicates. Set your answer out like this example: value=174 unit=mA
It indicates value=42.5 unit=mA
